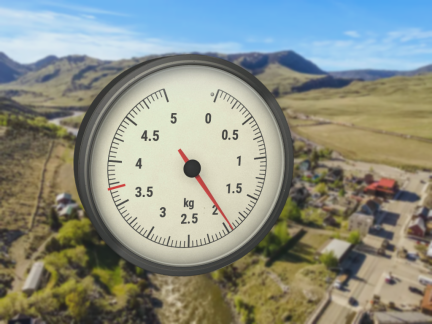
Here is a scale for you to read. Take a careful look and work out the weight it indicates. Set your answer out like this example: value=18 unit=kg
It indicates value=1.95 unit=kg
